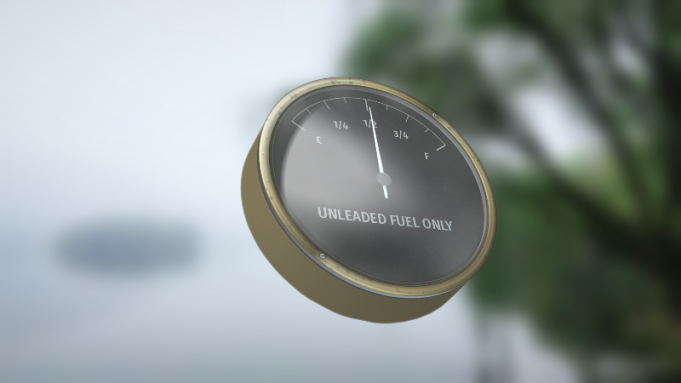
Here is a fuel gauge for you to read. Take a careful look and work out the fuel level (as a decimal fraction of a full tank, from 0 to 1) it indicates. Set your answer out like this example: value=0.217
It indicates value=0.5
